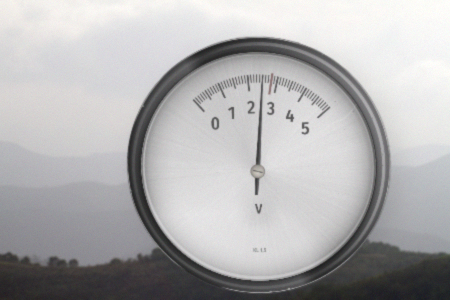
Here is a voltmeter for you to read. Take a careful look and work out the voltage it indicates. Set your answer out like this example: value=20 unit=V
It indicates value=2.5 unit=V
